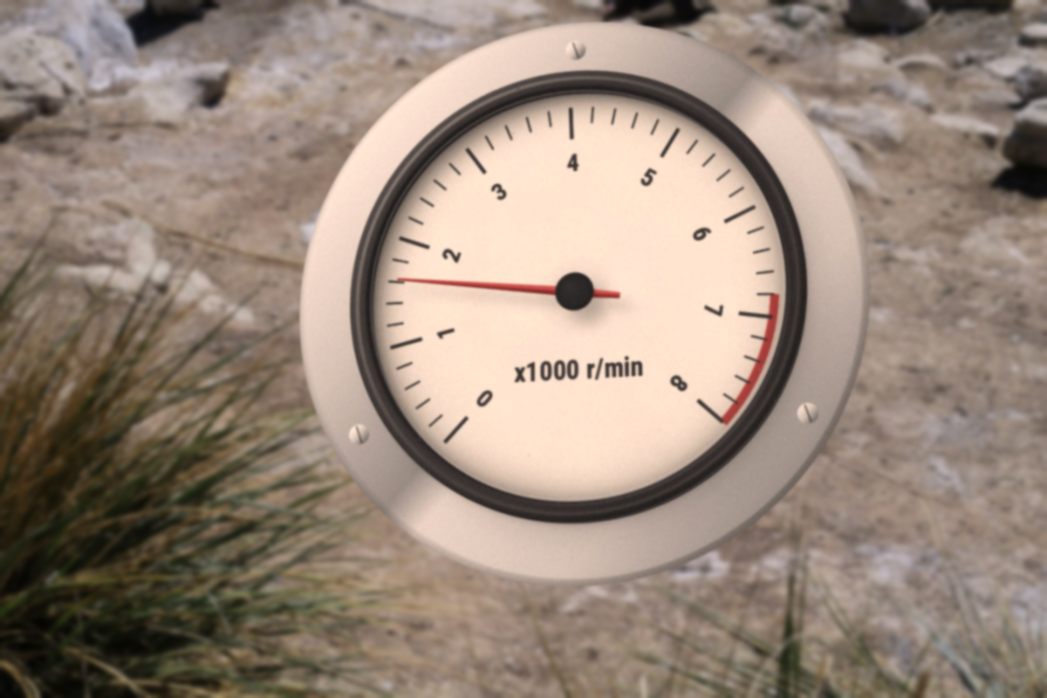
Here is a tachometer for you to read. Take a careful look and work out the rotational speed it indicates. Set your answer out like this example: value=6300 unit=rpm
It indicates value=1600 unit=rpm
